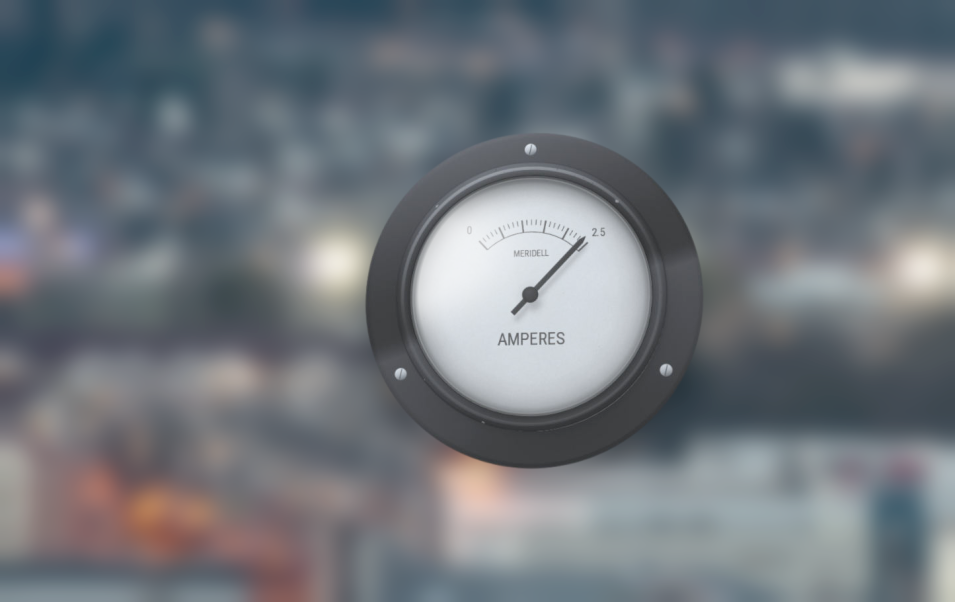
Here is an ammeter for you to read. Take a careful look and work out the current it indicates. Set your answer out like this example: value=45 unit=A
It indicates value=2.4 unit=A
